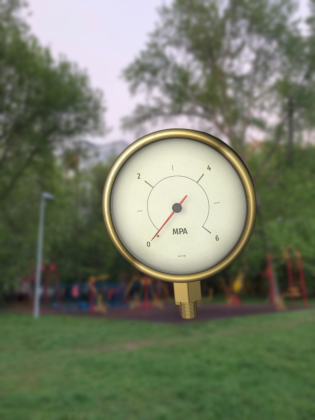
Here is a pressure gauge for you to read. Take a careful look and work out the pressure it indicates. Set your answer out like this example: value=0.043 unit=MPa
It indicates value=0 unit=MPa
